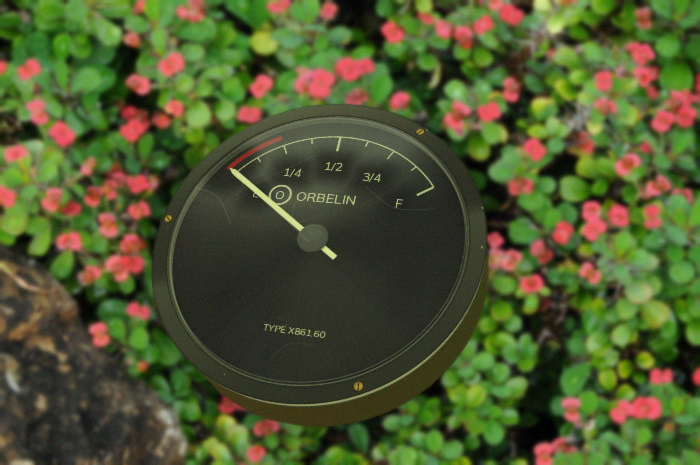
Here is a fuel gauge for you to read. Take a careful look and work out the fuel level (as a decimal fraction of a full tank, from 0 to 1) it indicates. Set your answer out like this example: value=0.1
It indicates value=0
